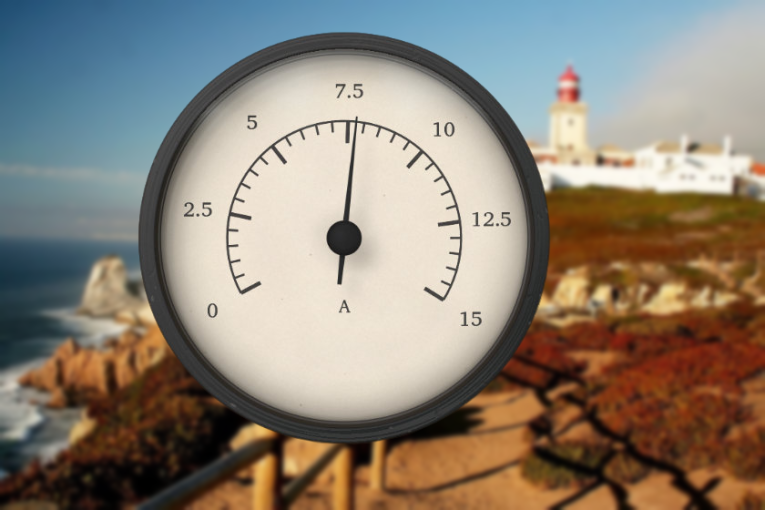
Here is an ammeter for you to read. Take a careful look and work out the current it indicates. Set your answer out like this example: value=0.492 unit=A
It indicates value=7.75 unit=A
